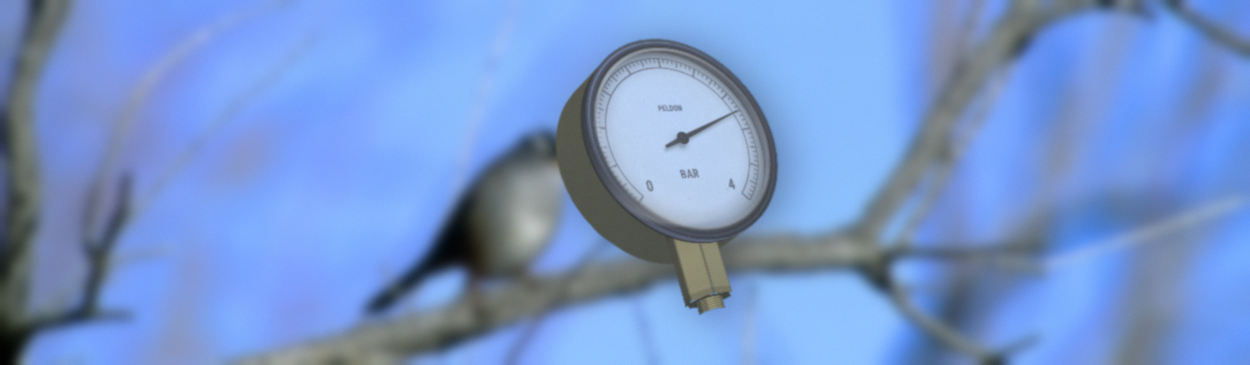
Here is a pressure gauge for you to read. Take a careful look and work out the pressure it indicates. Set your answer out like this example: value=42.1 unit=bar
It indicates value=3 unit=bar
